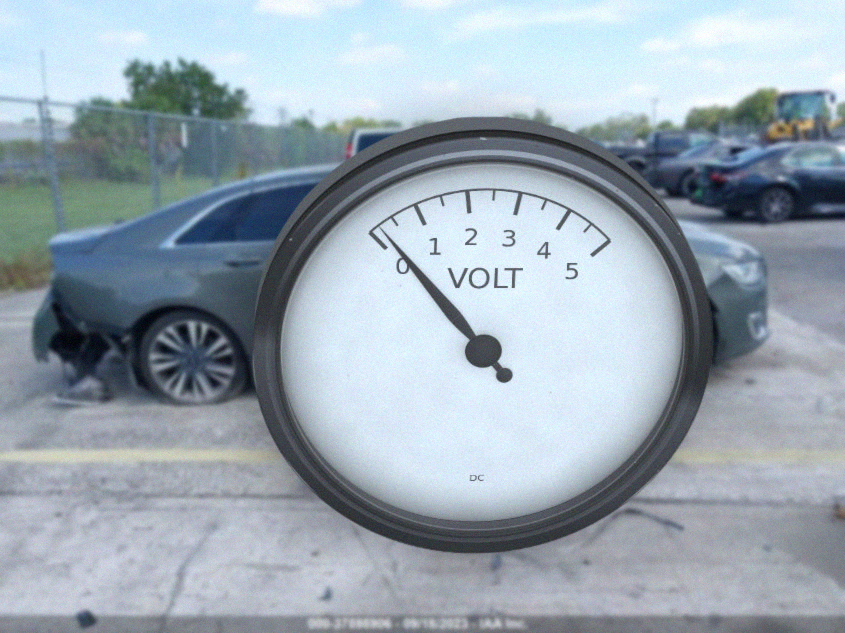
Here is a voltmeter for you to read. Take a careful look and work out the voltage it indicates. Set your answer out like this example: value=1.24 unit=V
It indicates value=0.25 unit=V
